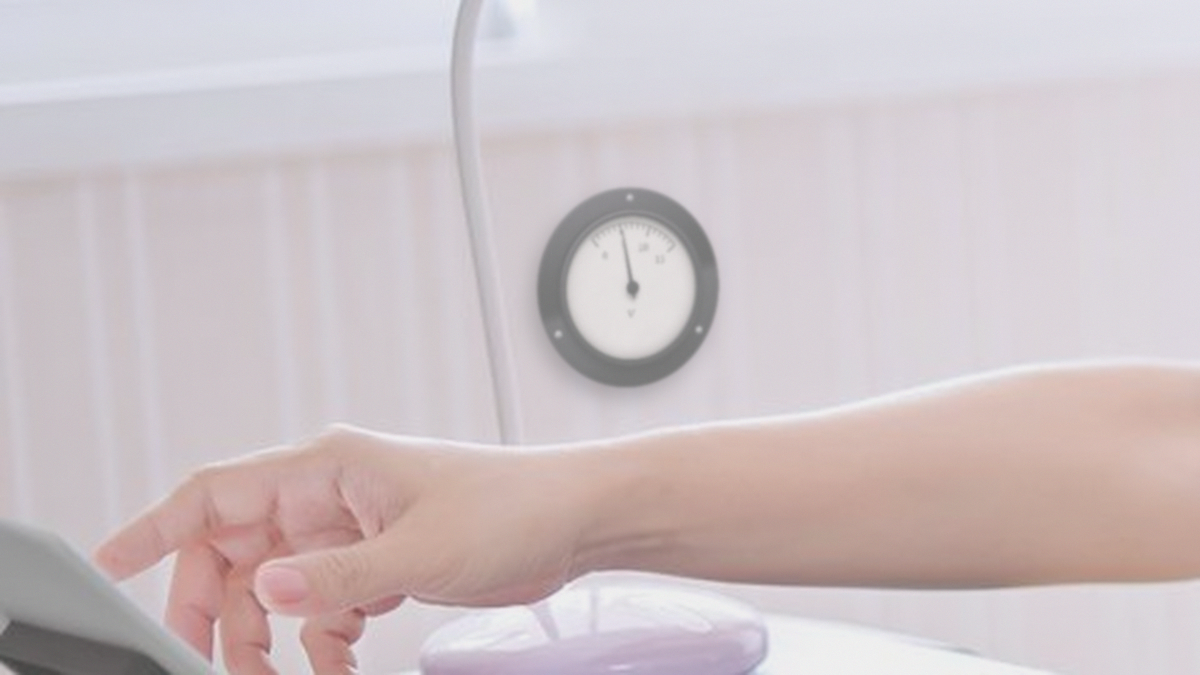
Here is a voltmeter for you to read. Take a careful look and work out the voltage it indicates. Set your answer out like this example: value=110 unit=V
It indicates value=5 unit=V
